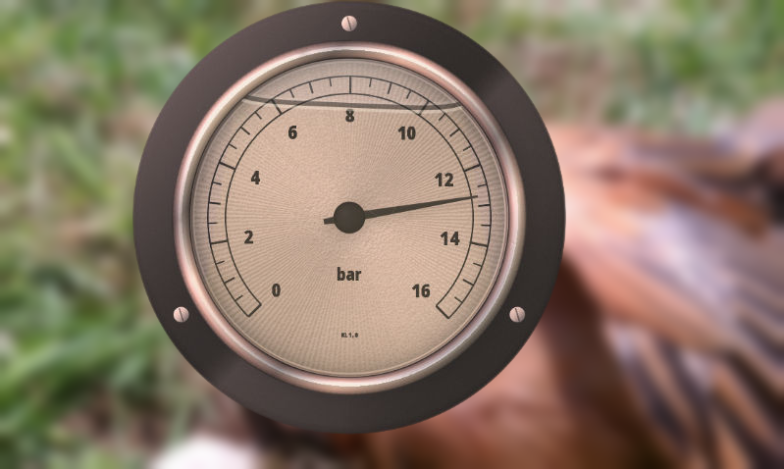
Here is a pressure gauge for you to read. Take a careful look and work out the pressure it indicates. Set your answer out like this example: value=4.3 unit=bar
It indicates value=12.75 unit=bar
